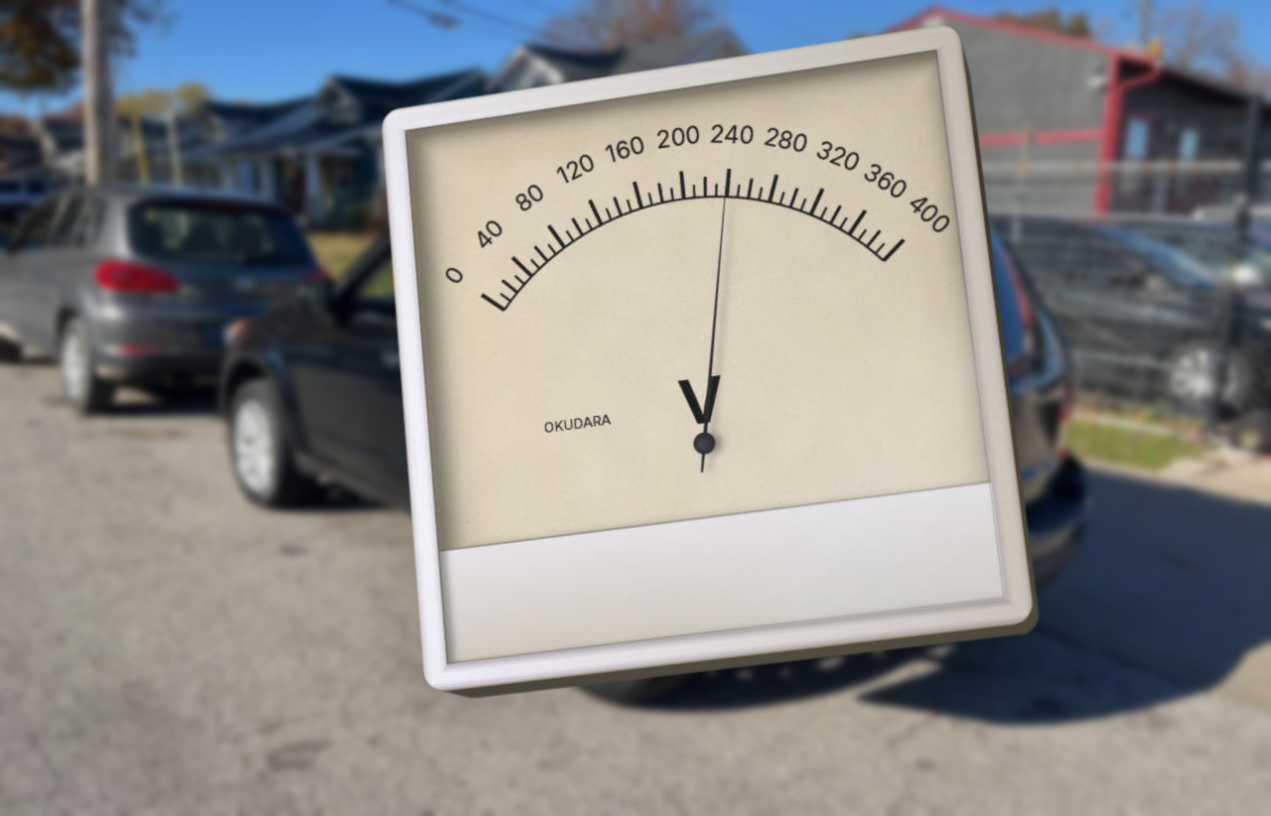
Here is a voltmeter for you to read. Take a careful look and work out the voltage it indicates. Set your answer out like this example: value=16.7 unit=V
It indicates value=240 unit=V
